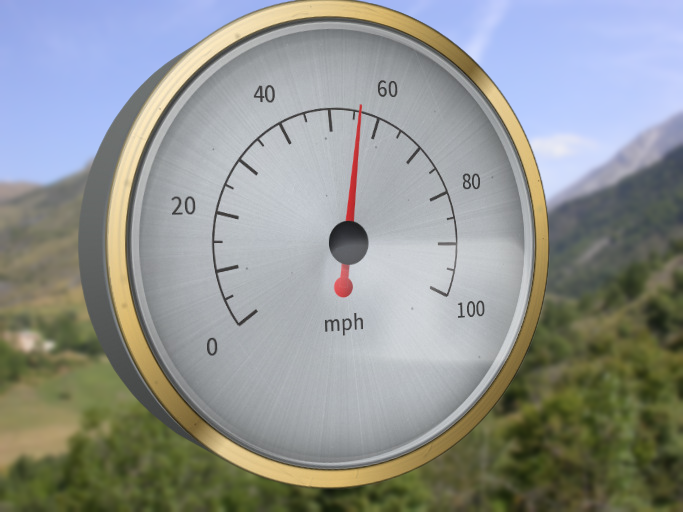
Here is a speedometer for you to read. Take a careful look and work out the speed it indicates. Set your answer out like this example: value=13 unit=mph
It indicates value=55 unit=mph
